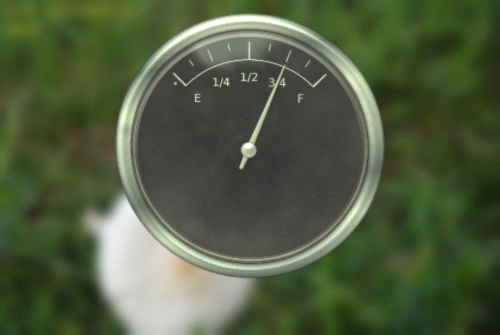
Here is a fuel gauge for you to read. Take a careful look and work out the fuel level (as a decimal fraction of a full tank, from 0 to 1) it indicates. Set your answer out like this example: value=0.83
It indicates value=0.75
